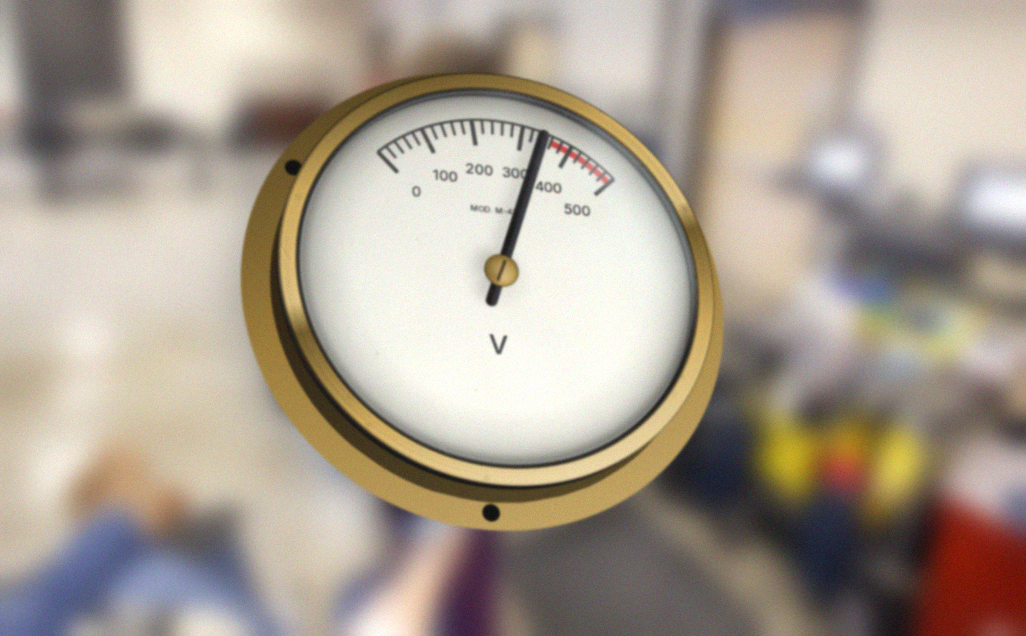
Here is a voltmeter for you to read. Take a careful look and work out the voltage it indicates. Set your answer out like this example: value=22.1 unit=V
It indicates value=340 unit=V
